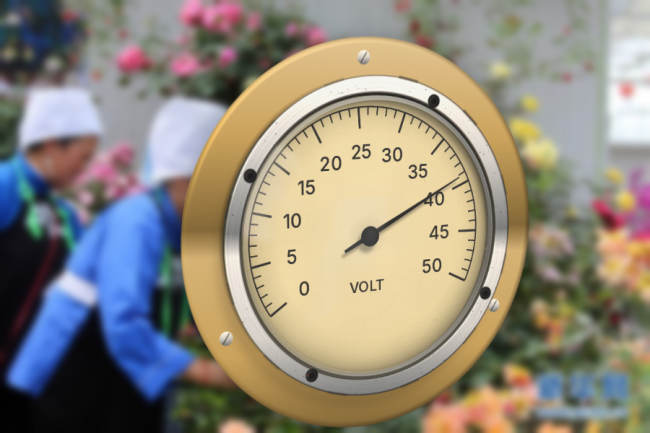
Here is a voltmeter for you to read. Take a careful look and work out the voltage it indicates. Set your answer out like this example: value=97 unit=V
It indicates value=39 unit=V
